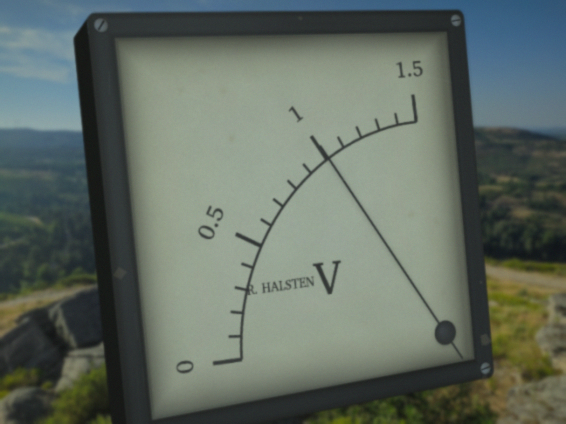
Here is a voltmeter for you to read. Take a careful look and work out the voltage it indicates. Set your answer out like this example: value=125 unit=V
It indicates value=1 unit=V
